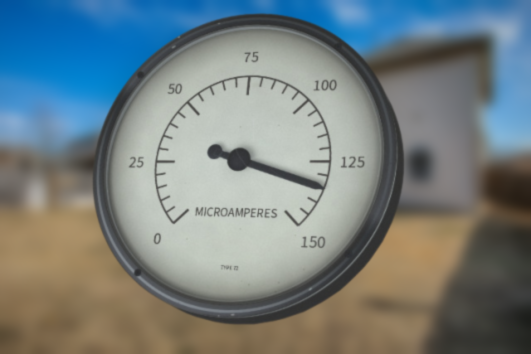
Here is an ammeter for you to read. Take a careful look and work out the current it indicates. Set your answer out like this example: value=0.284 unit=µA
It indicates value=135 unit=µA
